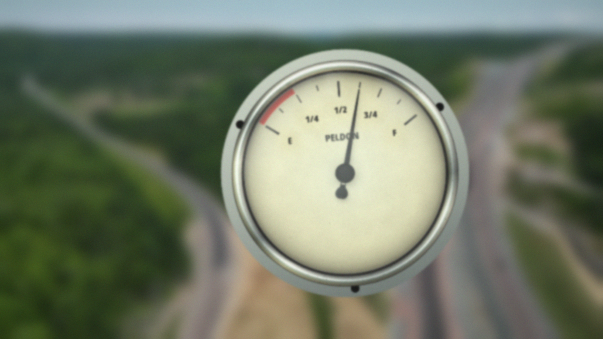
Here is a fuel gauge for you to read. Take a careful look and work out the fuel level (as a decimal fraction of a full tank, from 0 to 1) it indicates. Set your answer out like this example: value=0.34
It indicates value=0.625
